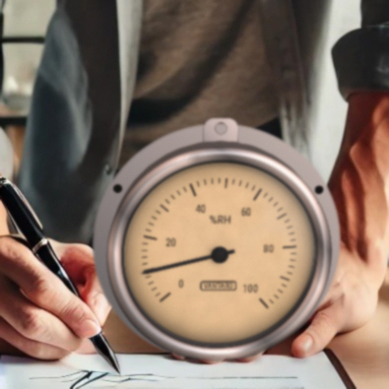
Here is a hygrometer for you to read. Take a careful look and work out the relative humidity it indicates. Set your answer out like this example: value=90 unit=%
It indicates value=10 unit=%
